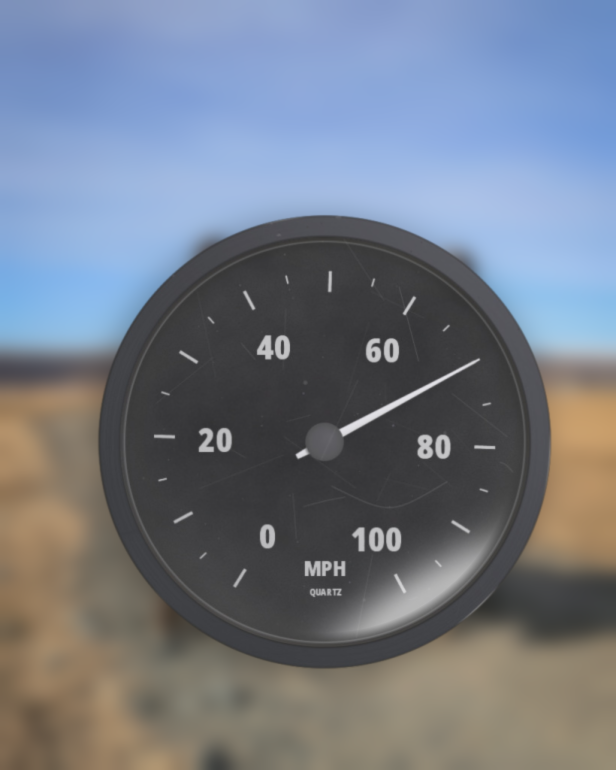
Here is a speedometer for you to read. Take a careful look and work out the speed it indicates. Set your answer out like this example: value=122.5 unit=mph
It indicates value=70 unit=mph
